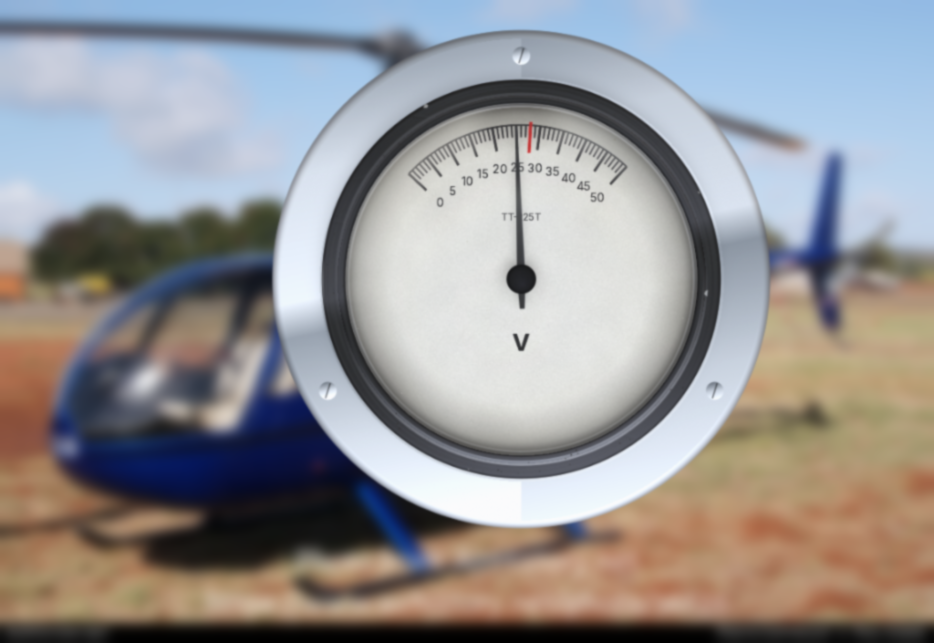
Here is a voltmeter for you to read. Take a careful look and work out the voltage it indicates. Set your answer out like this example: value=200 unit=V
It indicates value=25 unit=V
